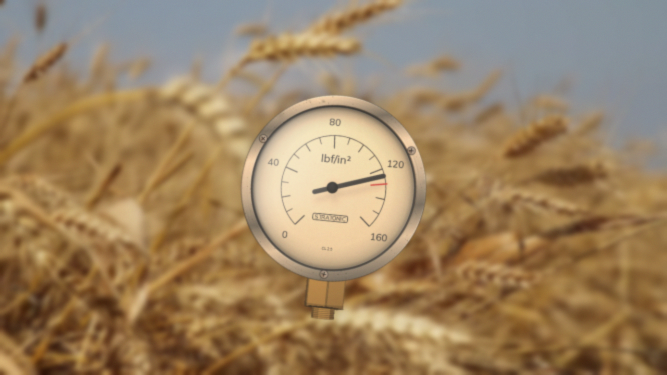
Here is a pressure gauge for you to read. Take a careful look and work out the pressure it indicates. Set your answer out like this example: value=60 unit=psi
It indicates value=125 unit=psi
